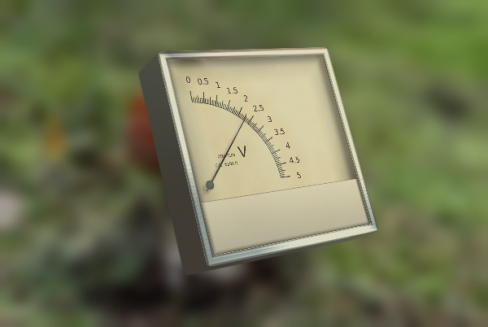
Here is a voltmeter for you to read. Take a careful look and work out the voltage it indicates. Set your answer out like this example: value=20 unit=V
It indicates value=2.25 unit=V
